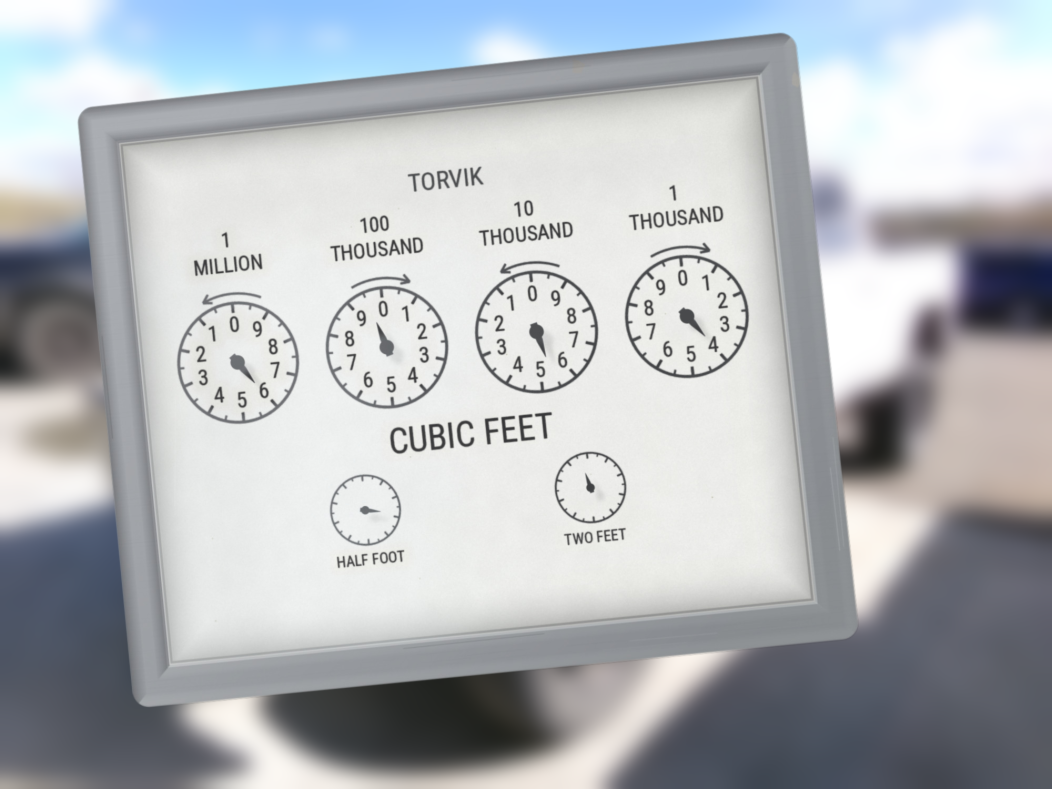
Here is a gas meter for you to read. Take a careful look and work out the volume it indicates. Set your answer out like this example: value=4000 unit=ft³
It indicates value=595400 unit=ft³
